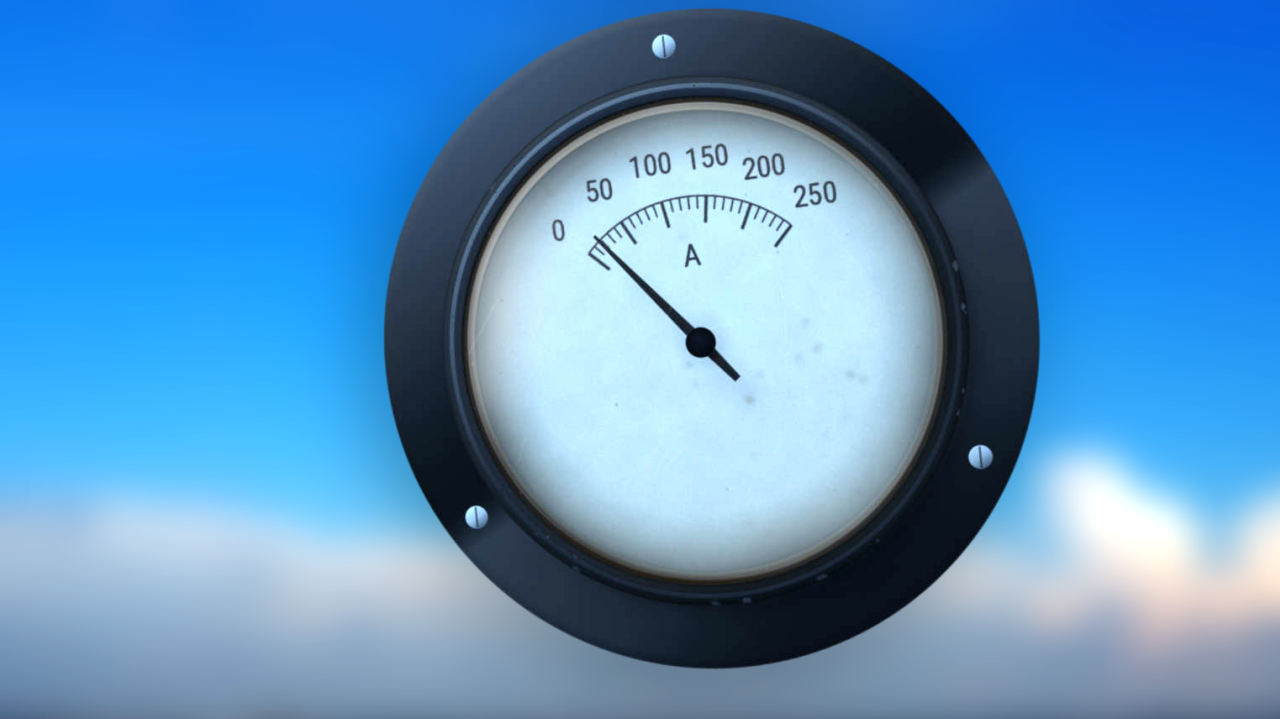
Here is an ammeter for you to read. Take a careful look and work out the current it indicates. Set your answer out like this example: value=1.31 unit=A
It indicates value=20 unit=A
